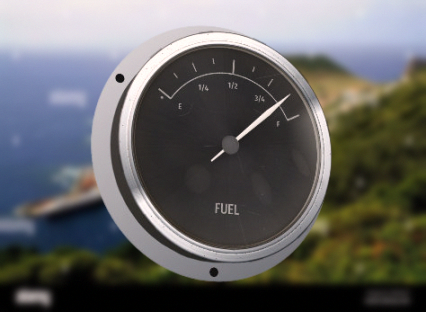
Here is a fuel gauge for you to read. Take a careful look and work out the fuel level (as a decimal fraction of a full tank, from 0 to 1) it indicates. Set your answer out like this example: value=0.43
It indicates value=0.875
